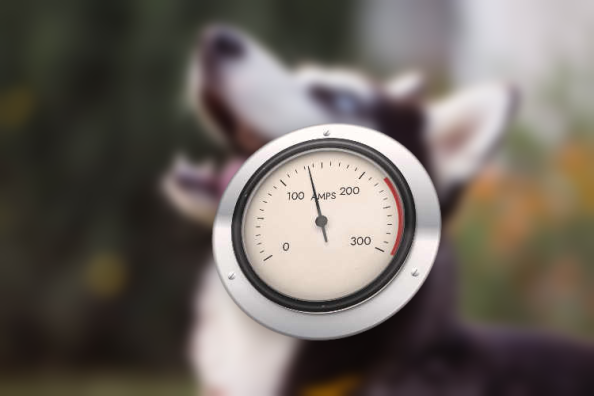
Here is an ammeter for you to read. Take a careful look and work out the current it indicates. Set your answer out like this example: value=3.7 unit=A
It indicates value=135 unit=A
